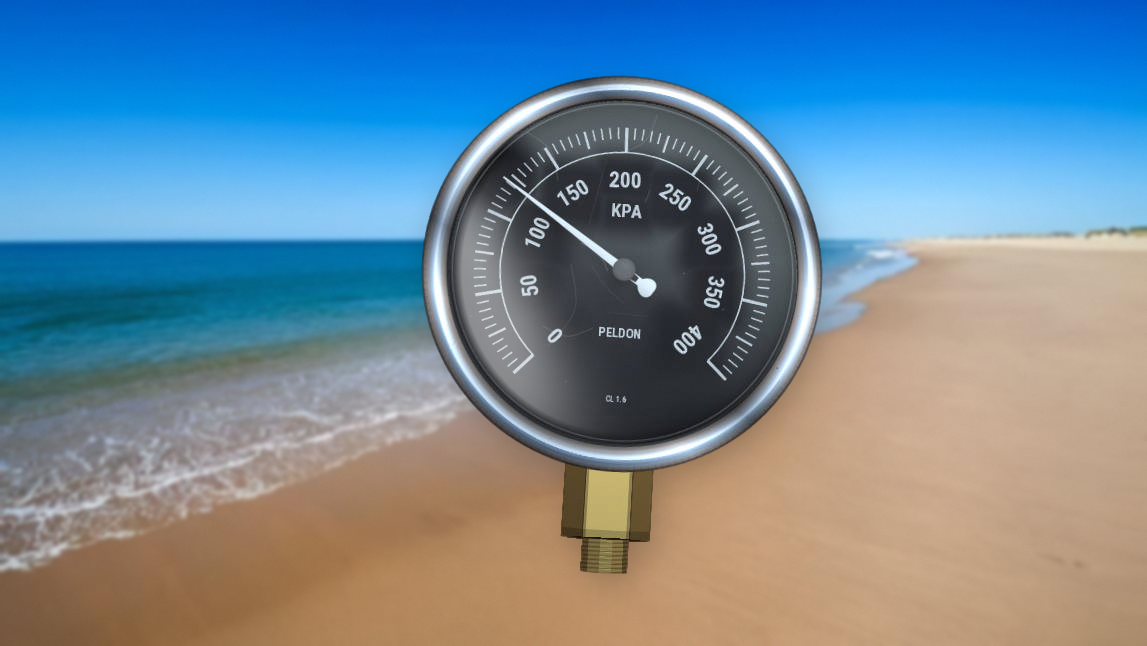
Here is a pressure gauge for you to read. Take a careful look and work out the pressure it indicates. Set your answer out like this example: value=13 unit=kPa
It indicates value=120 unit=kPa
